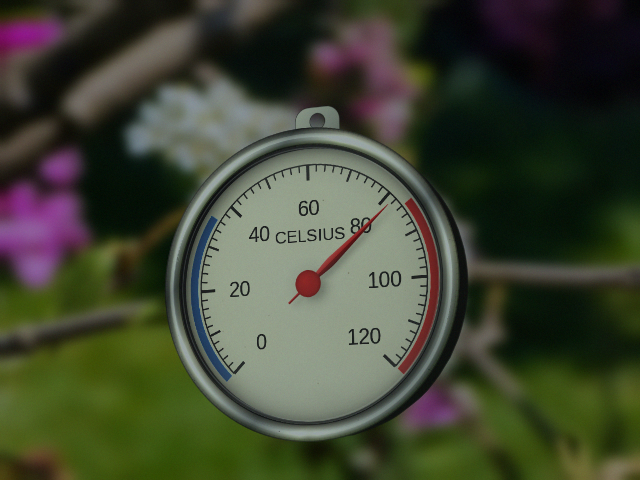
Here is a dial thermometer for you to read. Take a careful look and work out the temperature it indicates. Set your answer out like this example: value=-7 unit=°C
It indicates value=82 unit=°C
